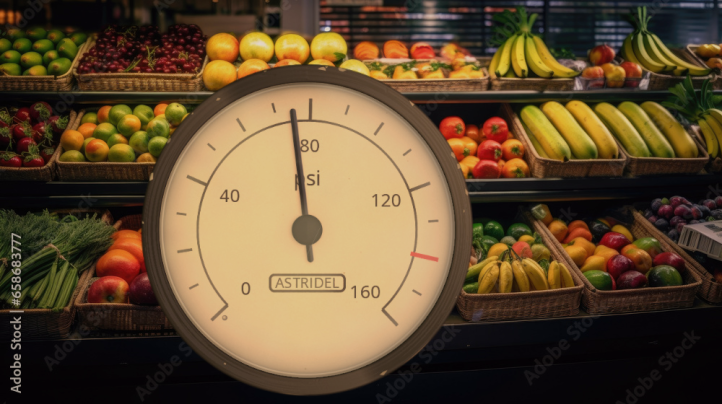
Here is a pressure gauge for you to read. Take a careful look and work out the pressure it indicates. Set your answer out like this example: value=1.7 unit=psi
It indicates value=75 unit=psi
